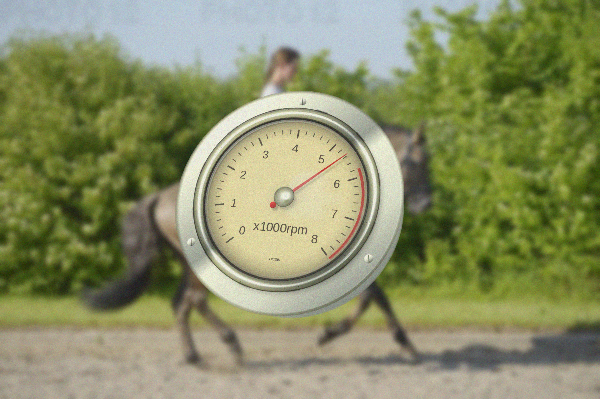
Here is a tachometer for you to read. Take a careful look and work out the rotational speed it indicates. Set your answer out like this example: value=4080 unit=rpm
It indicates value=5400 unit=rpm
